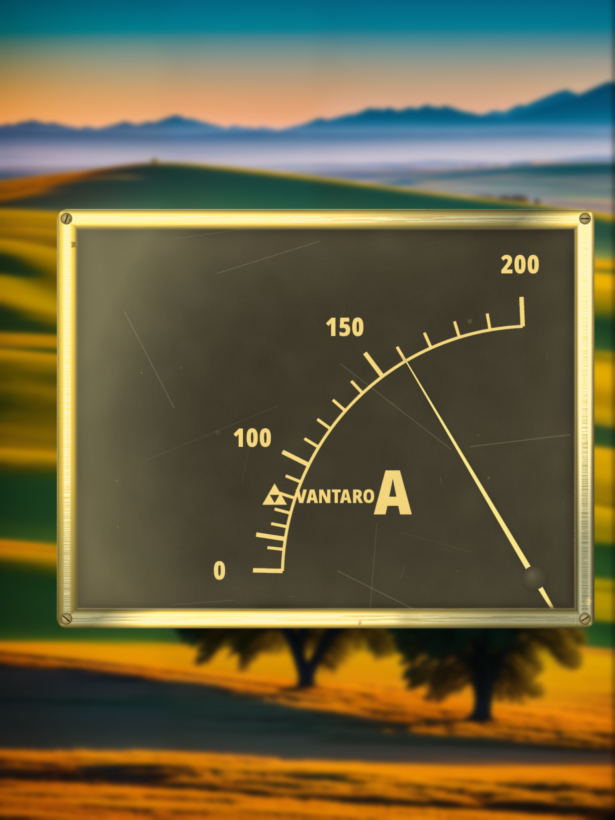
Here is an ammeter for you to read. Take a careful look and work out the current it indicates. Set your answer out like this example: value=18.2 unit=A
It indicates value=160 unit=A
